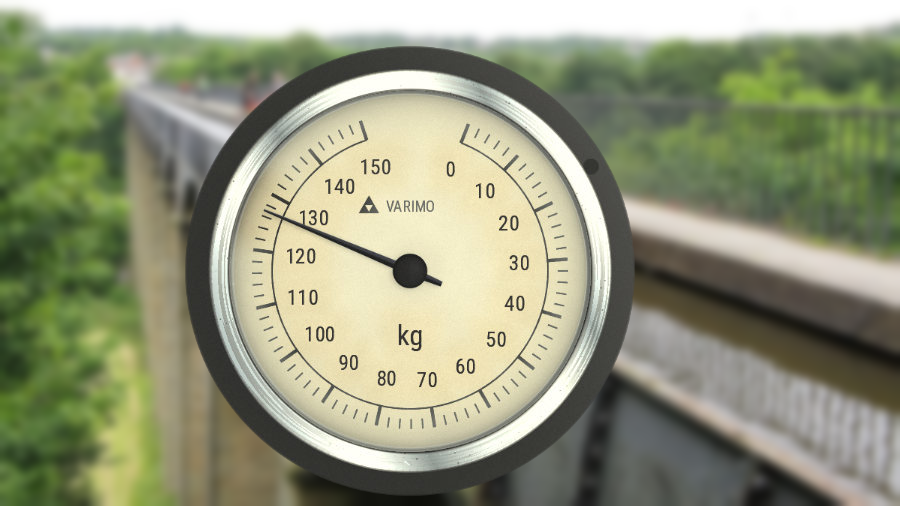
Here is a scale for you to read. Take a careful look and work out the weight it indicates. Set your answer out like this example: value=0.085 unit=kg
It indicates value=127 unit=kg
